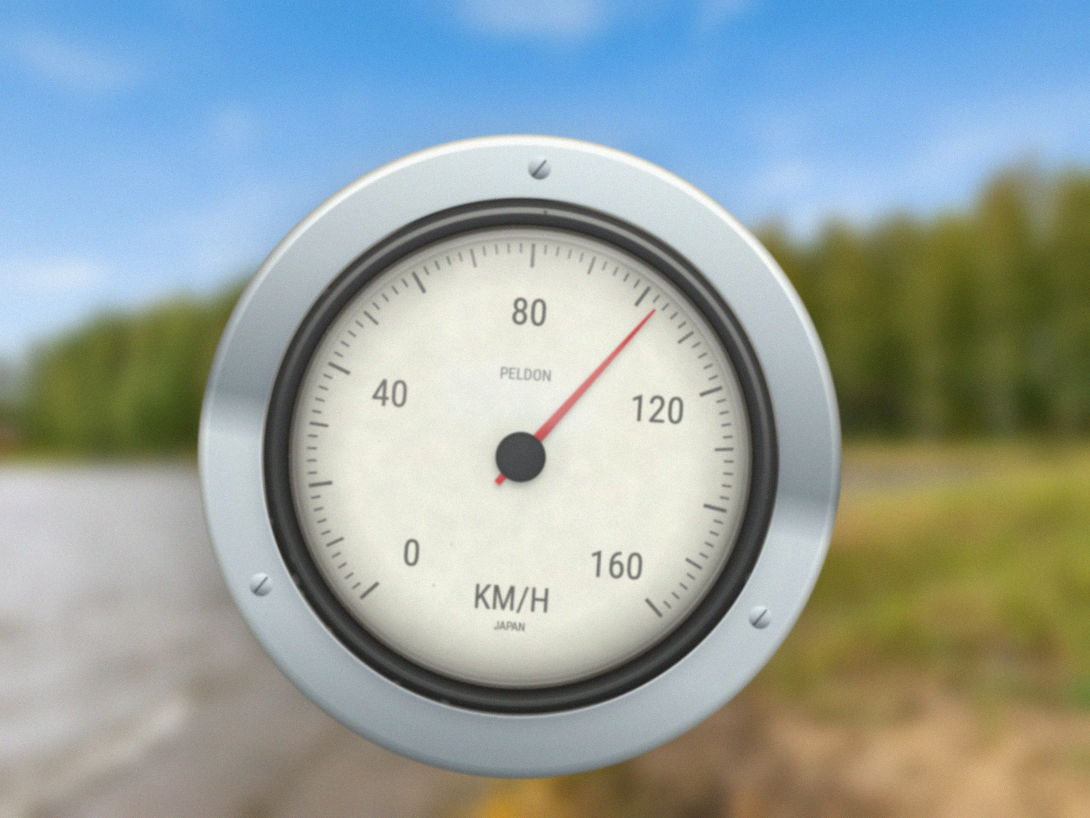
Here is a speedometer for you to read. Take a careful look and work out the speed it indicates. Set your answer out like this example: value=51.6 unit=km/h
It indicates value=103 unit=km/h
